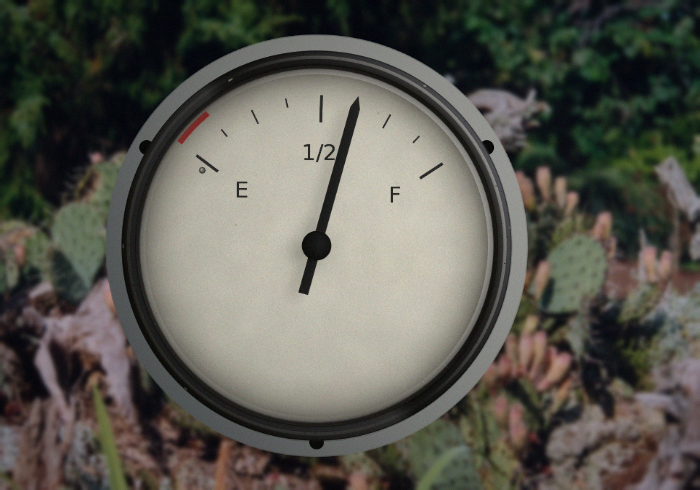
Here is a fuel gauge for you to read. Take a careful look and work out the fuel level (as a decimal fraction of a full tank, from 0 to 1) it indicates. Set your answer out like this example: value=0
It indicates value=0.625
